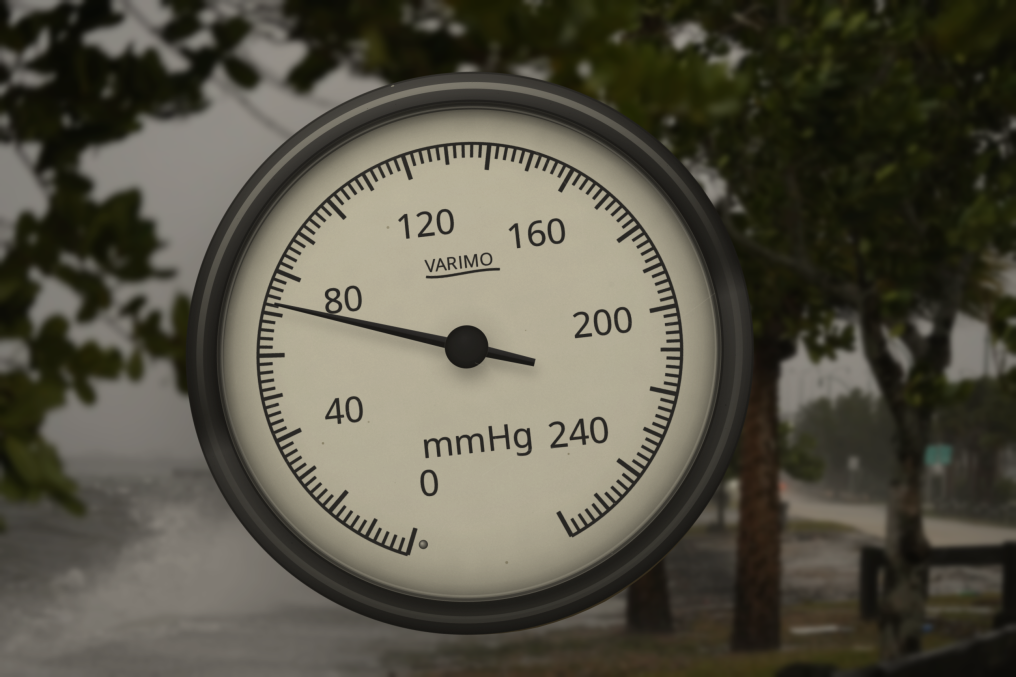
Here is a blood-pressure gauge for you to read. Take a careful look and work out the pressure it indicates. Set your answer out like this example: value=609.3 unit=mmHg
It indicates value=72 unit=mmHg
